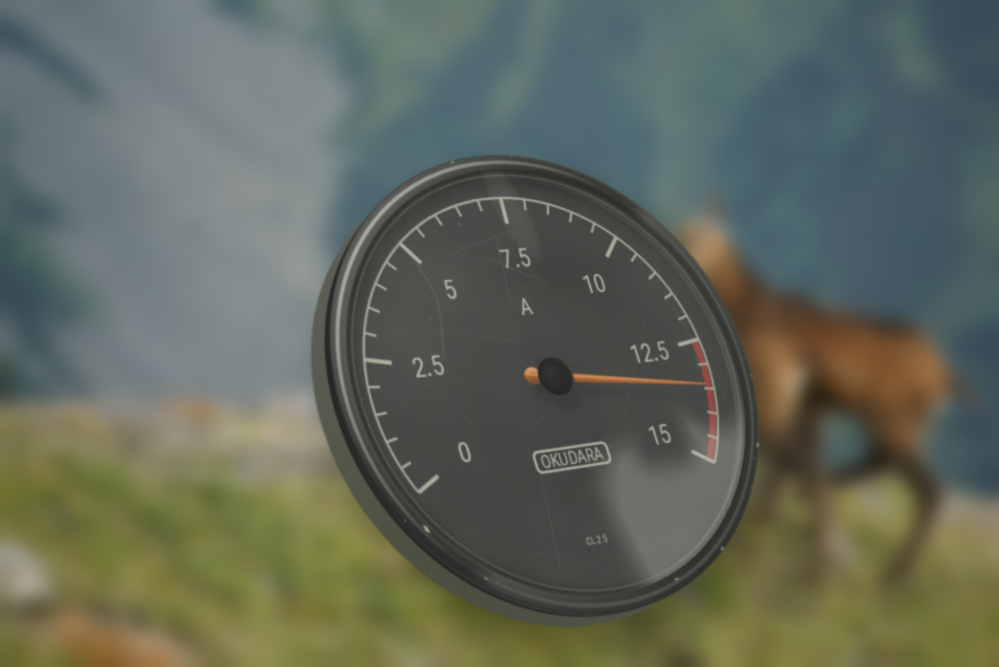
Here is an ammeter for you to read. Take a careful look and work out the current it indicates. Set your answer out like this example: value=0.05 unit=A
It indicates value=13.5 unit=A
